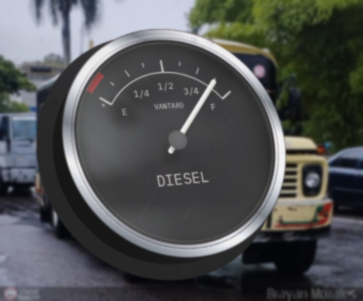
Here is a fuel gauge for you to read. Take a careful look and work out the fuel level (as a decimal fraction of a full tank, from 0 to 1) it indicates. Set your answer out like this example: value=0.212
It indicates value=0.875
